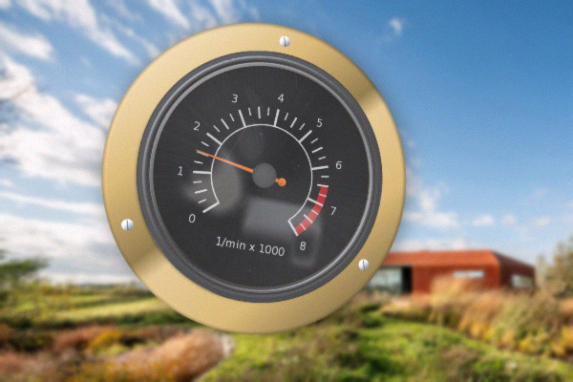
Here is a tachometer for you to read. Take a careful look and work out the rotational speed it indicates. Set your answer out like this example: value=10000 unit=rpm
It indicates value=1500 unit=rpm
